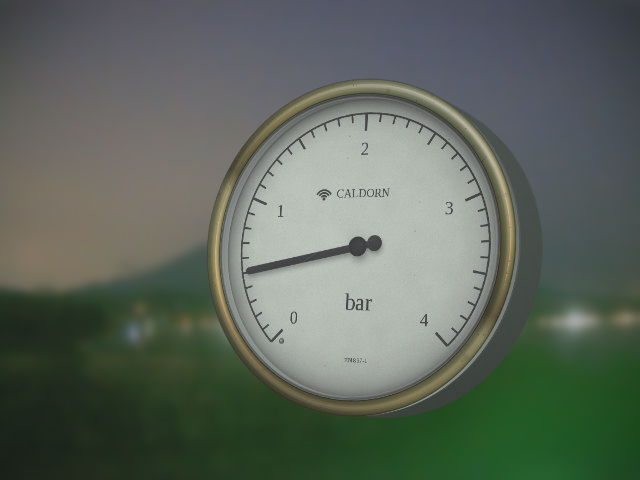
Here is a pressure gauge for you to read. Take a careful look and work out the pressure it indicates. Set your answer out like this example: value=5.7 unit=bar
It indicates value=0.5 unit=bar
